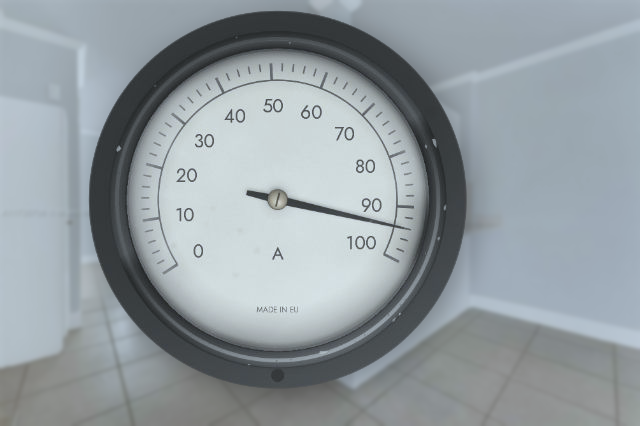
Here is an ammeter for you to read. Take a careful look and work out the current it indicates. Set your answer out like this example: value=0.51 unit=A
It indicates value=94 unit=A
